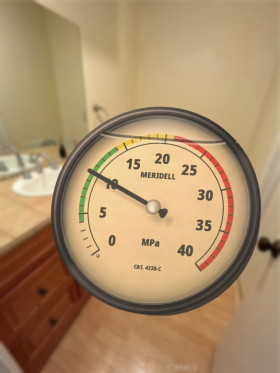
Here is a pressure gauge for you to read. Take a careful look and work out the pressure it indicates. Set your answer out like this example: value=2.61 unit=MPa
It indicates value=10 unit=MPa
